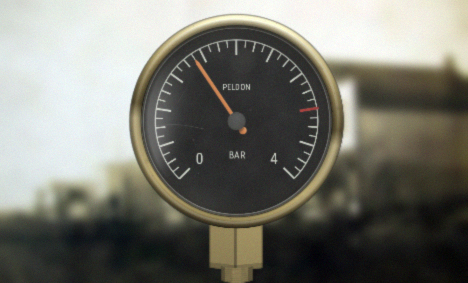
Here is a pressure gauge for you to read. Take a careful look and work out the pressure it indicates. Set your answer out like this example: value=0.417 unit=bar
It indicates value=1.5 unit=bar
